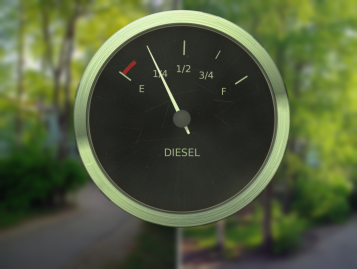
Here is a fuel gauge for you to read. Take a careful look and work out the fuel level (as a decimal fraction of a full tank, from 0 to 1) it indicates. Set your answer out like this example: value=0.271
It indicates value=0.25
